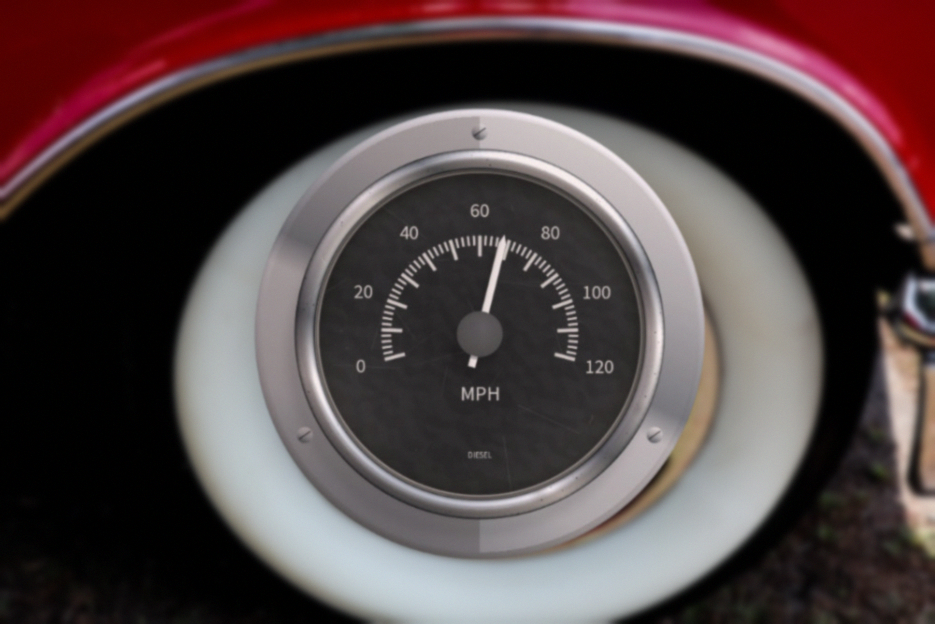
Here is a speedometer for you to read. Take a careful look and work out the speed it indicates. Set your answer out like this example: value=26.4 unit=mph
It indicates value=68 unit=mph
